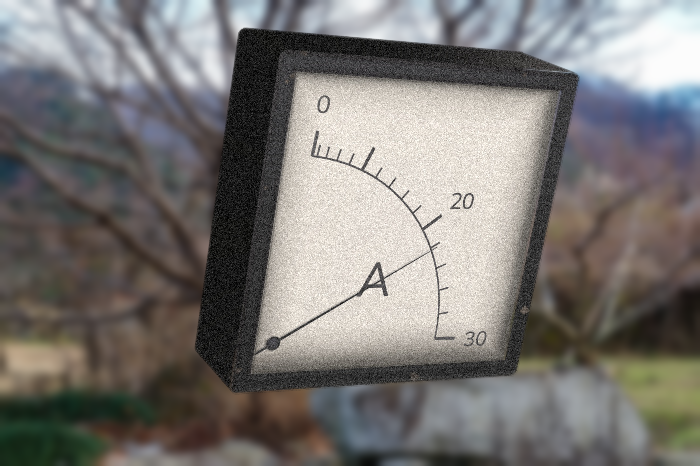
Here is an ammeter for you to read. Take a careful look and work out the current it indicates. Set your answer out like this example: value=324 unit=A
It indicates value=22 unit=A
